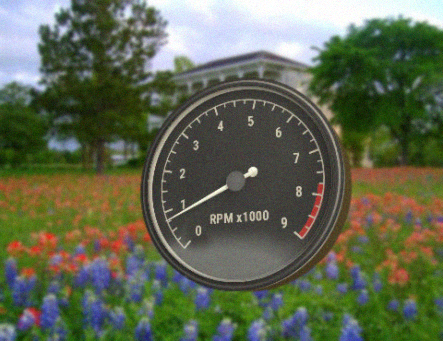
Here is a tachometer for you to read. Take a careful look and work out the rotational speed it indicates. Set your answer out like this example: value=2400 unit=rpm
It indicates value=750 unit=rpm
